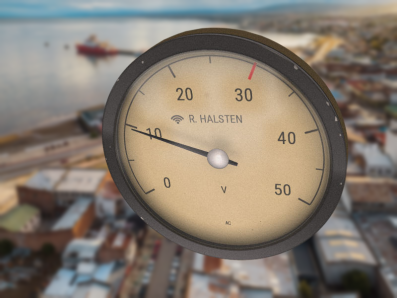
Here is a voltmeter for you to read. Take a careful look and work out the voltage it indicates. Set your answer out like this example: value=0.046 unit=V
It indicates value=10 unit=V
